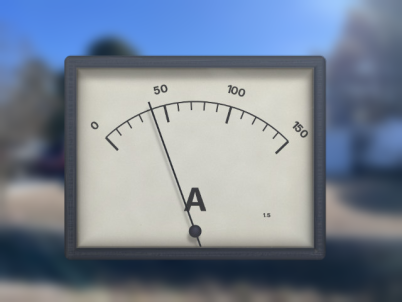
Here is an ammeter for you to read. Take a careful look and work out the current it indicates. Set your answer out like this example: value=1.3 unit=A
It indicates value=40 unit=A
